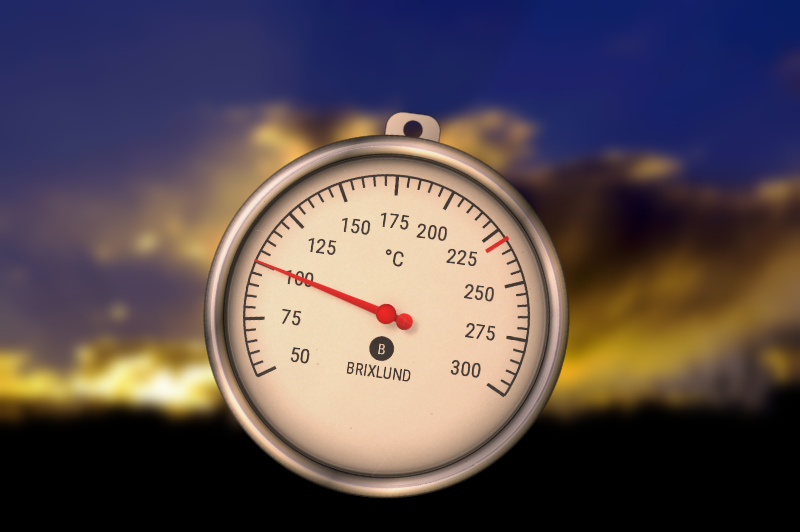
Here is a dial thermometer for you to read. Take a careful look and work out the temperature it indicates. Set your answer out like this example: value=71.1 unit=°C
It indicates value=100 unit=°C
